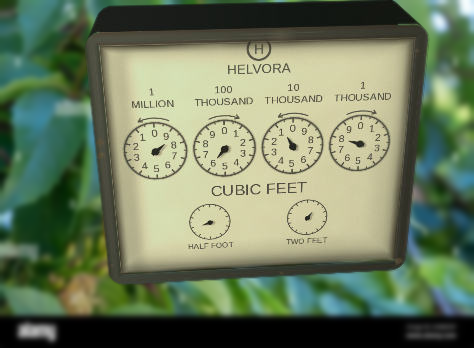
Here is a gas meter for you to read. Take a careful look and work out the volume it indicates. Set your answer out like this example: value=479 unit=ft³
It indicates value=860800 unit=ft³
